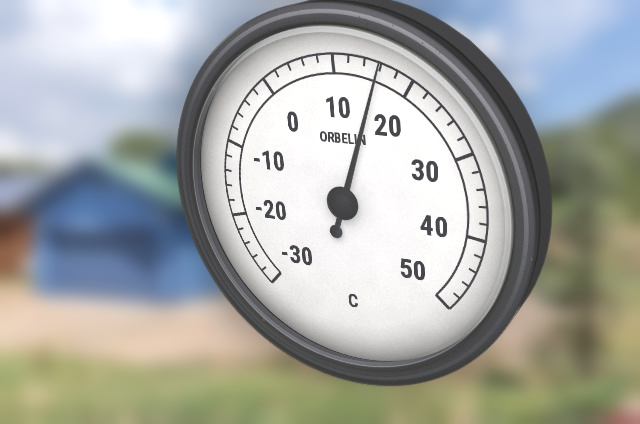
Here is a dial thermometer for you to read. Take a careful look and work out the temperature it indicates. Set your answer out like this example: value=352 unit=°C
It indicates value=16 unit=°C
